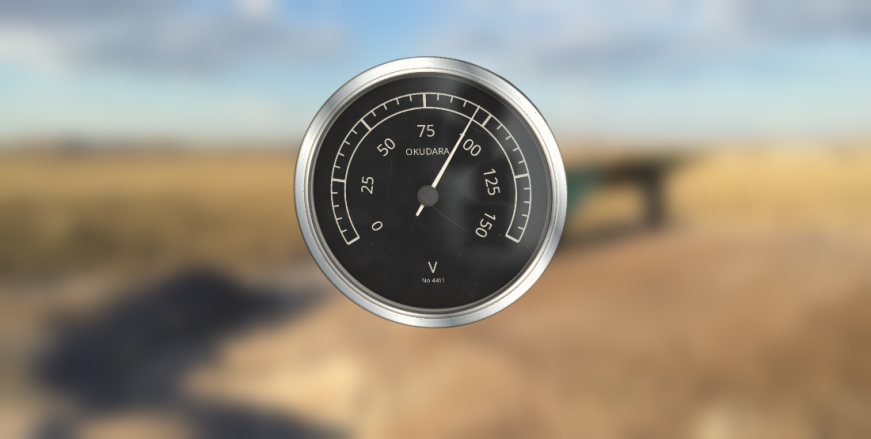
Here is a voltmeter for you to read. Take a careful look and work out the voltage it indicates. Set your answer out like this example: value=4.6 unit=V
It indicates value=95 unit=V
